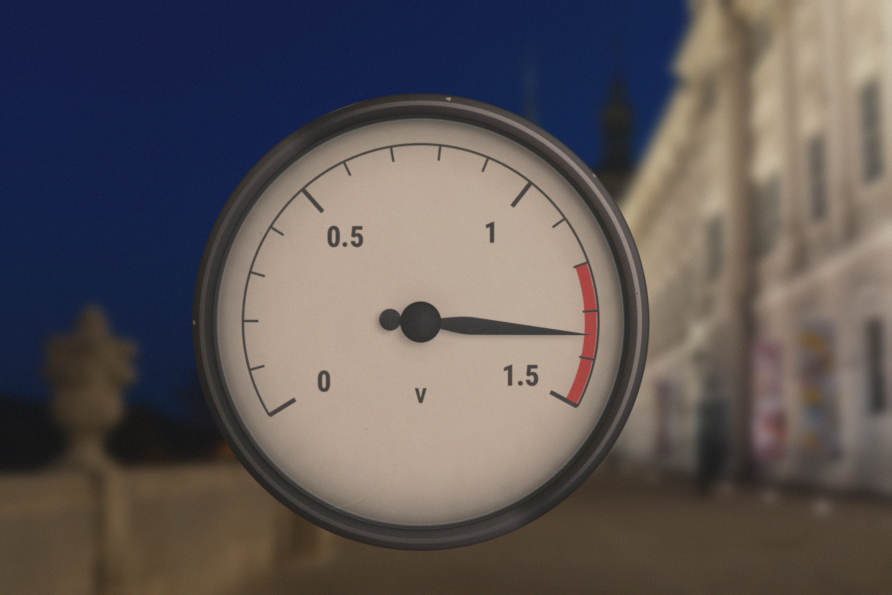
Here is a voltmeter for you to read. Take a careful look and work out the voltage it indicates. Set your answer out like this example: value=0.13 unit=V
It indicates value=1.35 unit=V
